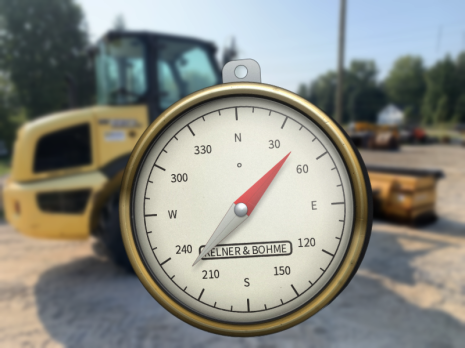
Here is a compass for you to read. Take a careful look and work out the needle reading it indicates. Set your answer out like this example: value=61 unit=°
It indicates value=45 unit=°
